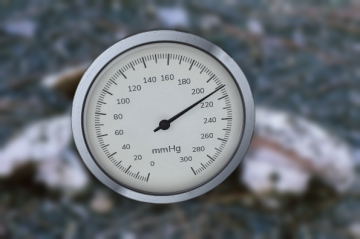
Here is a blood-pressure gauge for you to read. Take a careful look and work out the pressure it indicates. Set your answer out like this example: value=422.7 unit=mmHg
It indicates value=210 unit=mmHg
